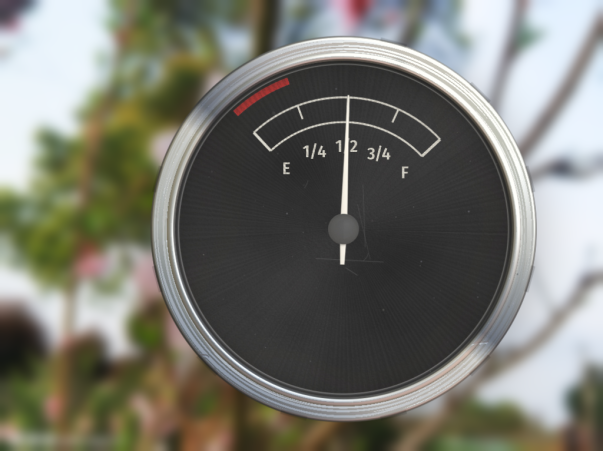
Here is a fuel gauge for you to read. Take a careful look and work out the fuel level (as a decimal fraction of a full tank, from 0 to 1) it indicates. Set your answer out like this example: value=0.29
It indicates value=0.5
